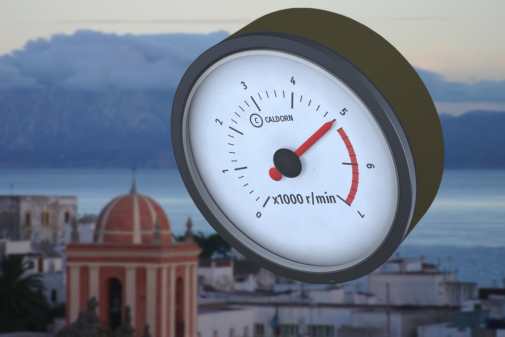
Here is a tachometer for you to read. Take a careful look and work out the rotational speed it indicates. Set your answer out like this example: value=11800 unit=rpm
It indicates value=5000 unit=rpm
